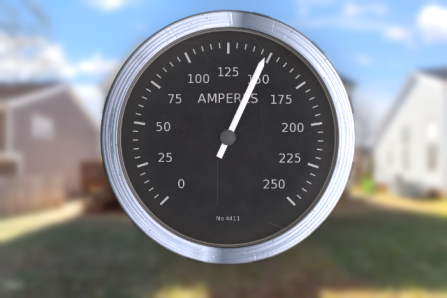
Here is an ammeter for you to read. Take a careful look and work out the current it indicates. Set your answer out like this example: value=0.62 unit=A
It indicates value=147.5 unit=A
